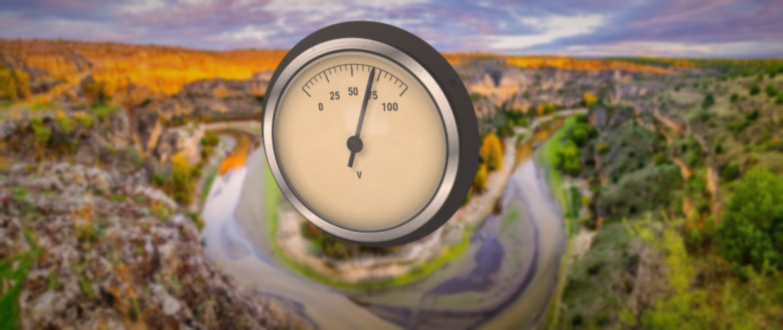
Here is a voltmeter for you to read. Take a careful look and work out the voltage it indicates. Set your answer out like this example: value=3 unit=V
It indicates value=70 unit=V
